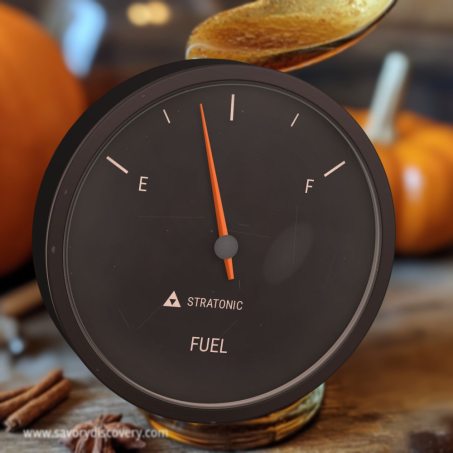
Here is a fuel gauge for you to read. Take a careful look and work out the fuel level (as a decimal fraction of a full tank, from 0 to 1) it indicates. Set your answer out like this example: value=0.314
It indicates value=0.375
